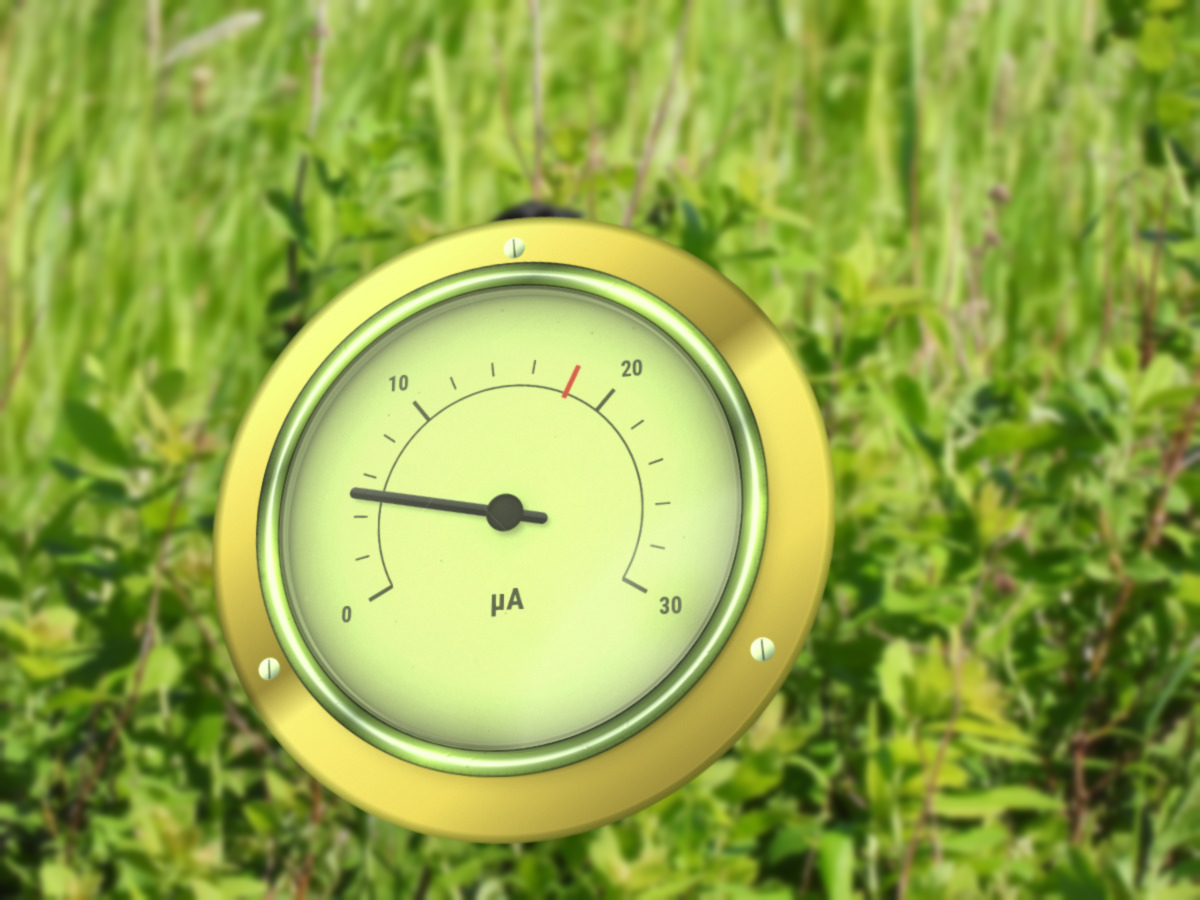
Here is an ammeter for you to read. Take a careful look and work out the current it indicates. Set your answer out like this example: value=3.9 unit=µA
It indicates value=5 unit=µA
